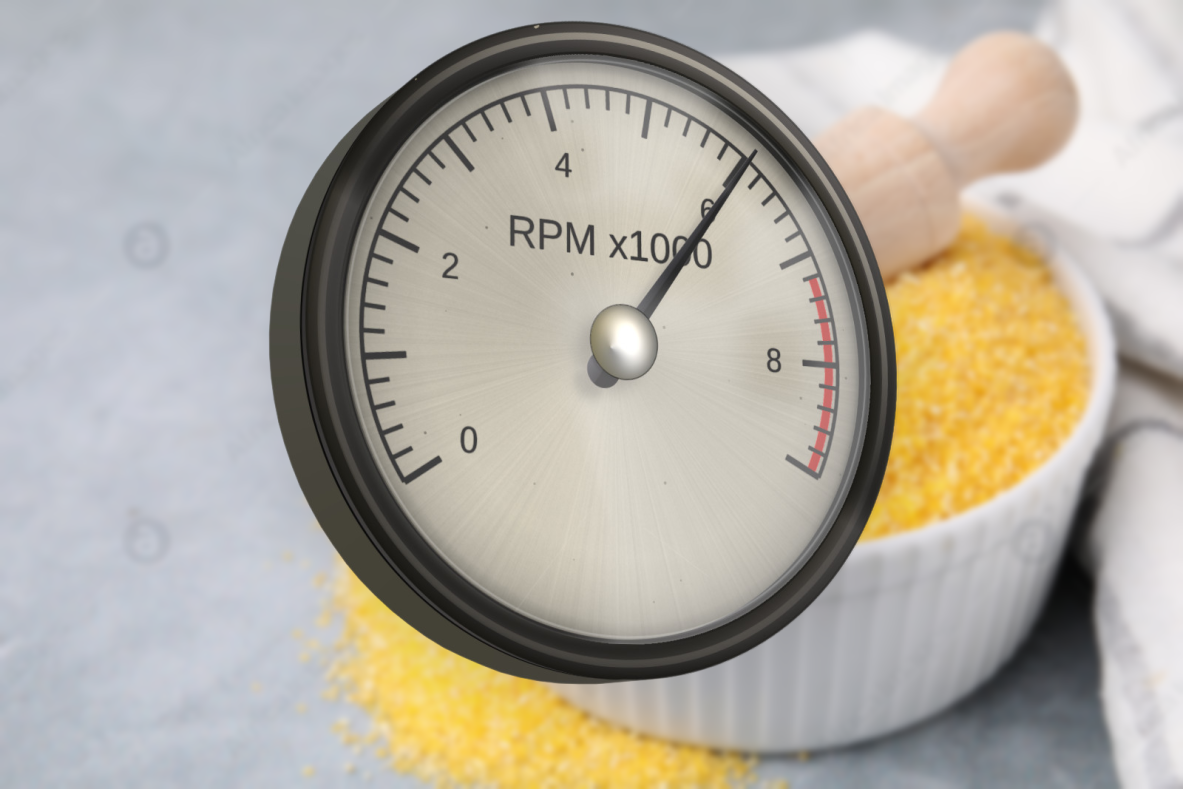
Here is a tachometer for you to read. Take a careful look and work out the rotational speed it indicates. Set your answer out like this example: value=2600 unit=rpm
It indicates value=6000 unit=rpm
